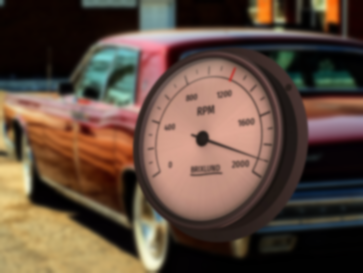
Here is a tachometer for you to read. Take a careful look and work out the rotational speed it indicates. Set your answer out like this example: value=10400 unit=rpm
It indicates value=1900 unit=rpm
